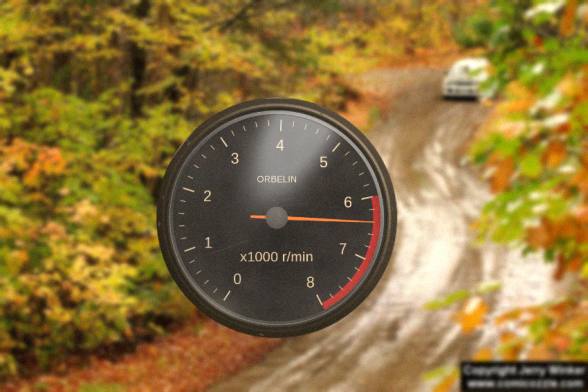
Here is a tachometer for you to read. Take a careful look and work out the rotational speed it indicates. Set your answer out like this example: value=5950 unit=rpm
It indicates value=6400 unit=rpm
